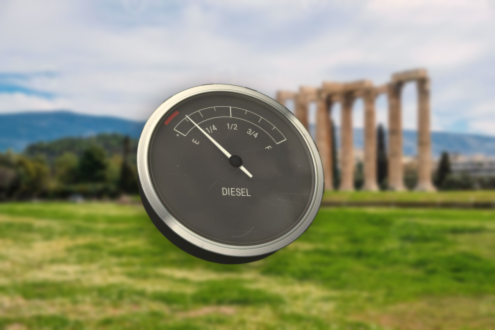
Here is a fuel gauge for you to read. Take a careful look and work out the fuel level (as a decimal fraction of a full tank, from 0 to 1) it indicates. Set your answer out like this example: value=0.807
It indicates value=0.125
